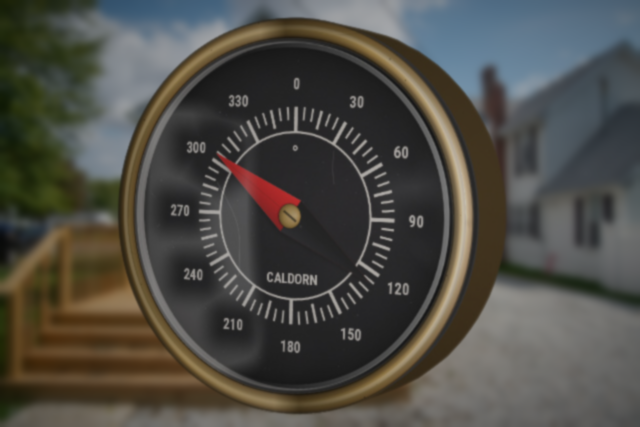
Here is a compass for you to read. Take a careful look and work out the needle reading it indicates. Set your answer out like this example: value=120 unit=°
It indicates value=305 unit=°
